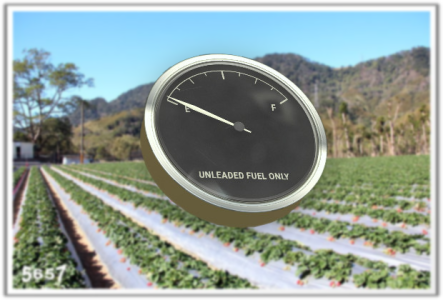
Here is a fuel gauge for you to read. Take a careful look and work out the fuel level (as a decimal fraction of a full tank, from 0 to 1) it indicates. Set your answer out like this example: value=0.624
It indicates value=0
